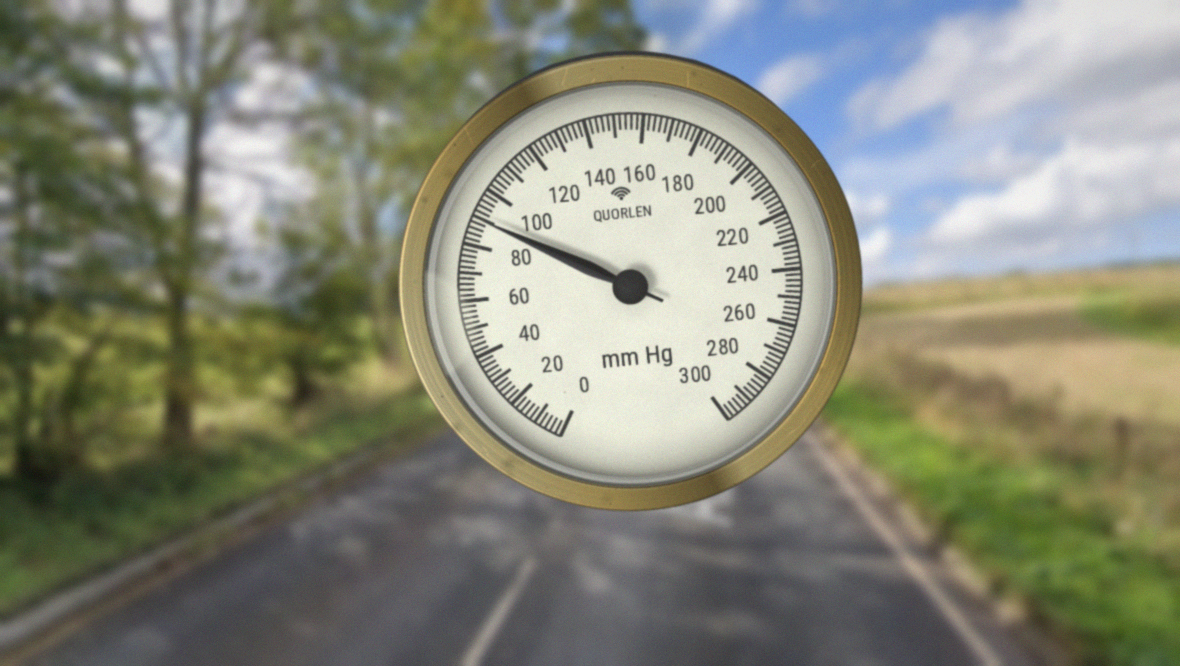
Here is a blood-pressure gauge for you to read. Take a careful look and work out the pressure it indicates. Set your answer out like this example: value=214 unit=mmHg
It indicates value=90 unit=mmHg
